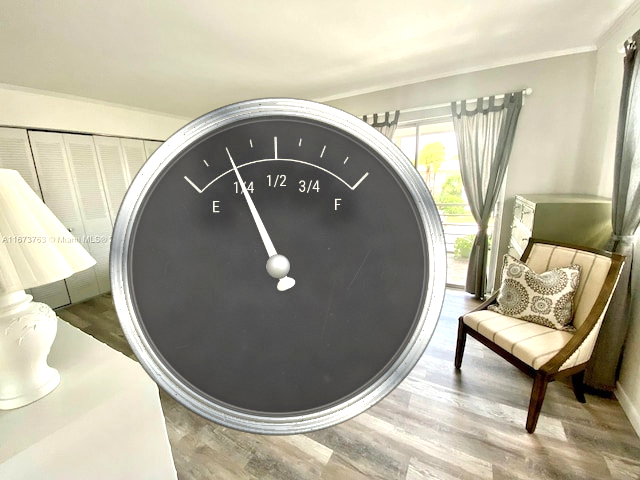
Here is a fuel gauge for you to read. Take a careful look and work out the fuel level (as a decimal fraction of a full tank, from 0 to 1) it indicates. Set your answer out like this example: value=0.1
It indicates value=0.25
